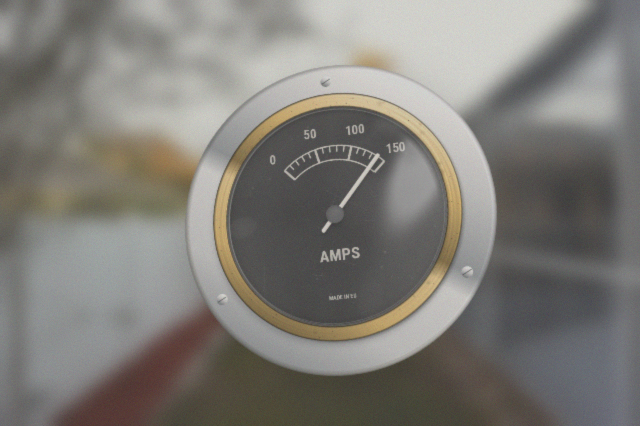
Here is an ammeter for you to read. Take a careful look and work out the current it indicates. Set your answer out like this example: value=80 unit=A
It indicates value=140 unit=A
